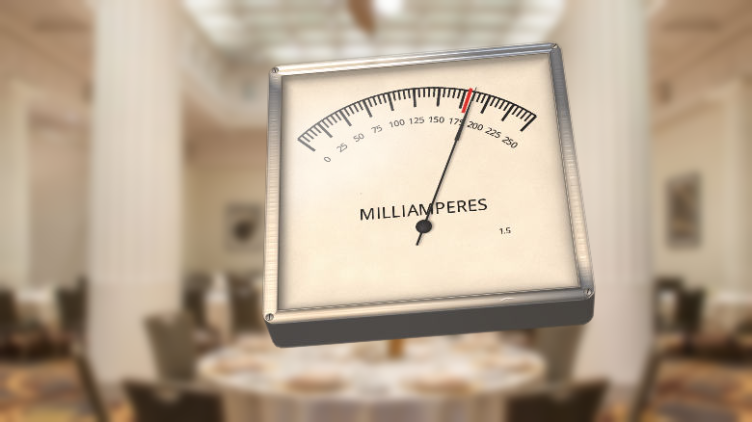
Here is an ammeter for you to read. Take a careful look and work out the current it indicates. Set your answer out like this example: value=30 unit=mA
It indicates value=185 unit=mA
